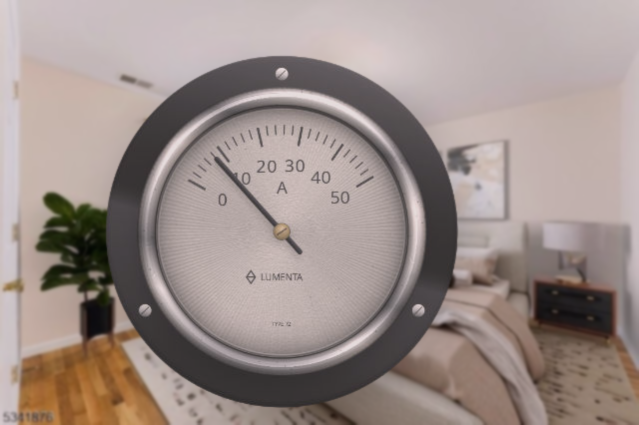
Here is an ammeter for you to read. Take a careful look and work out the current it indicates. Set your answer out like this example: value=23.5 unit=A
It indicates value=8 unit=A
